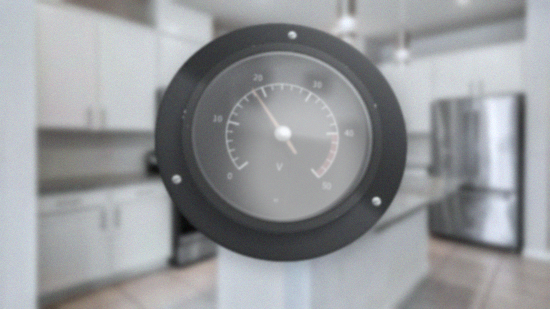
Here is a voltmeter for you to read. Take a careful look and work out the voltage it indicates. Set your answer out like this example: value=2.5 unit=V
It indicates value=18 unit=V
